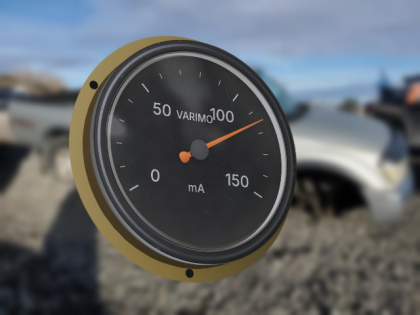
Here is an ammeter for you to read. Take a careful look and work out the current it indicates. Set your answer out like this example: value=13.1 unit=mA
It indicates value=115 unit=mA
